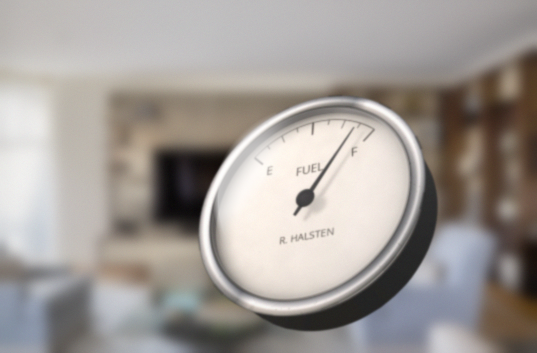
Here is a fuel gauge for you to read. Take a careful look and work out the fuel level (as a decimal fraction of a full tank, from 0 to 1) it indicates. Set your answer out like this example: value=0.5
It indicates value=0.875
